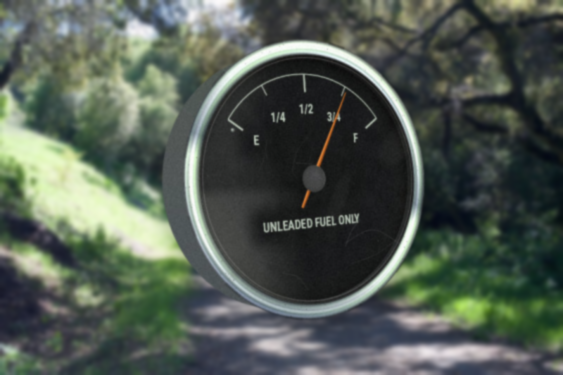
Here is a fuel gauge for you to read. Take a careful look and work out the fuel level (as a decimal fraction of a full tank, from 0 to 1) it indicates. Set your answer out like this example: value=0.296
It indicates value=0.75
